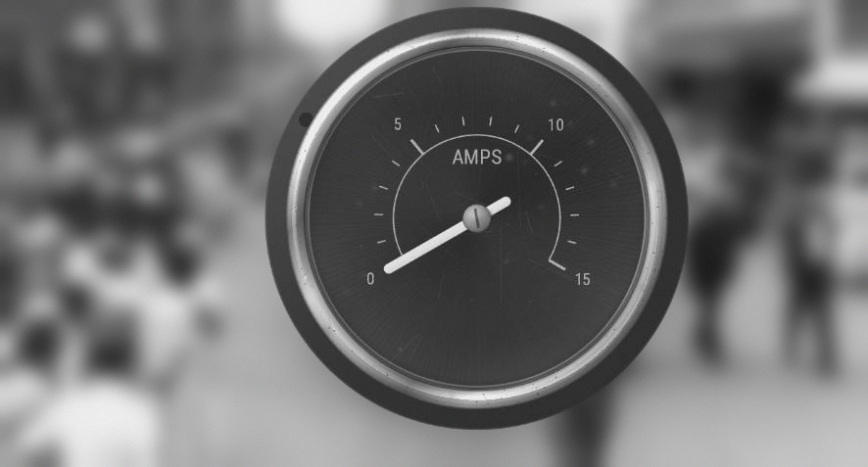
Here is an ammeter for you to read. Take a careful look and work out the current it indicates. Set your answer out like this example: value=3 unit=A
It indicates value=0 unit=A
